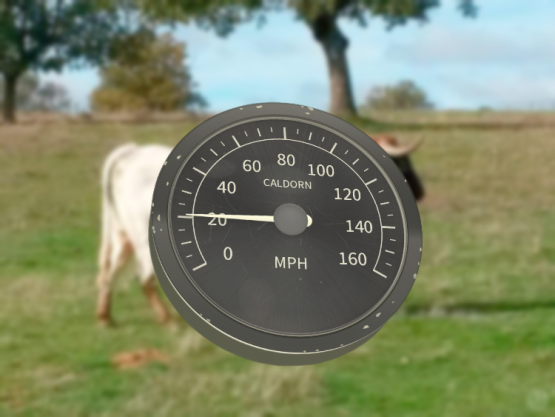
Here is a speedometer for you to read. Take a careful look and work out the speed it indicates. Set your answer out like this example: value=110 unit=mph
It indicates value=20 unit=mph
